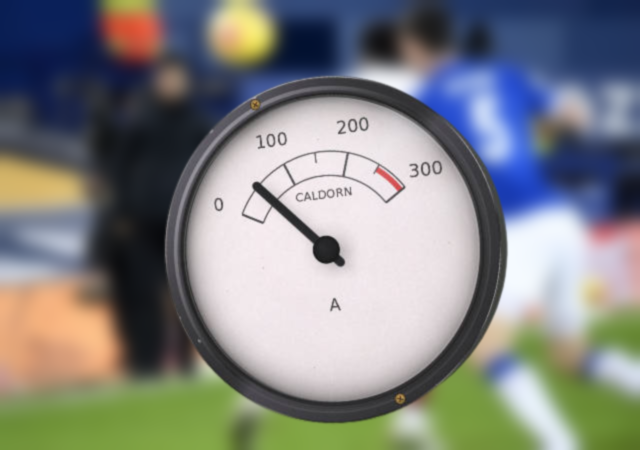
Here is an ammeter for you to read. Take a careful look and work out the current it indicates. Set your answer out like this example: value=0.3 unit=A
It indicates value=50 unit=A
